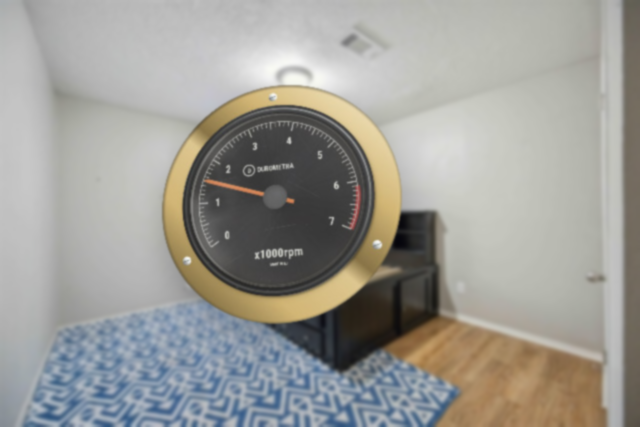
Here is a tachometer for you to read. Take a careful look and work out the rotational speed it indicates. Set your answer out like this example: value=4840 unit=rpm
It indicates value=1500 unit=rpm
